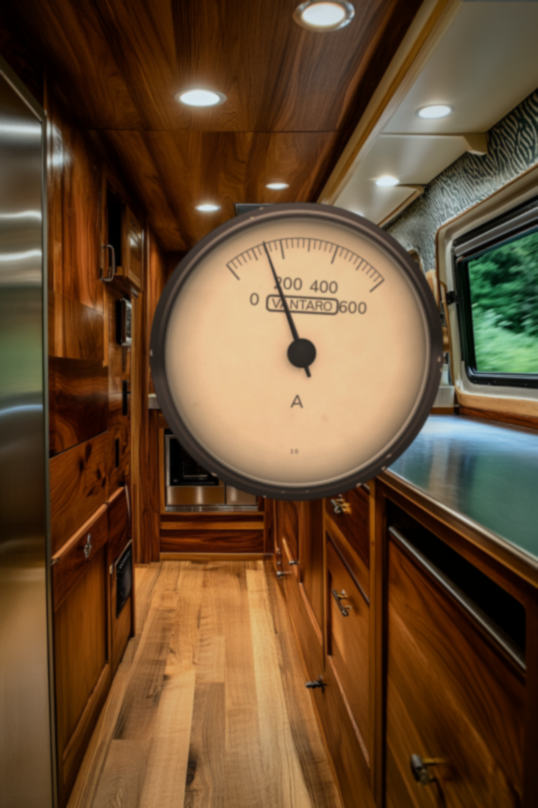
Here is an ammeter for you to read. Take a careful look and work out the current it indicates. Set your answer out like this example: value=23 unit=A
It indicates value=140 unit=A
